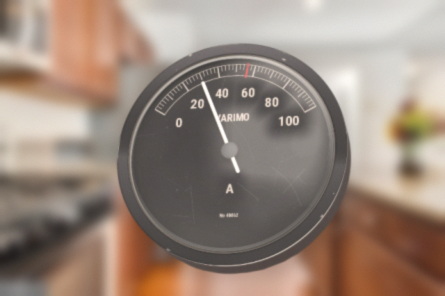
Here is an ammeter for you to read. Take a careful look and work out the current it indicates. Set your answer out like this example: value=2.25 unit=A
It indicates value=30 unit=A
